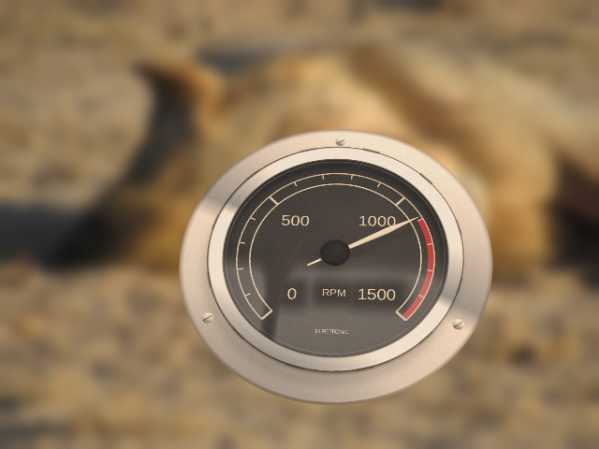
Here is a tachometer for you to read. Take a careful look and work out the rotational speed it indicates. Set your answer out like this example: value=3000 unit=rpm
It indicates value=1100 unit=rpm
